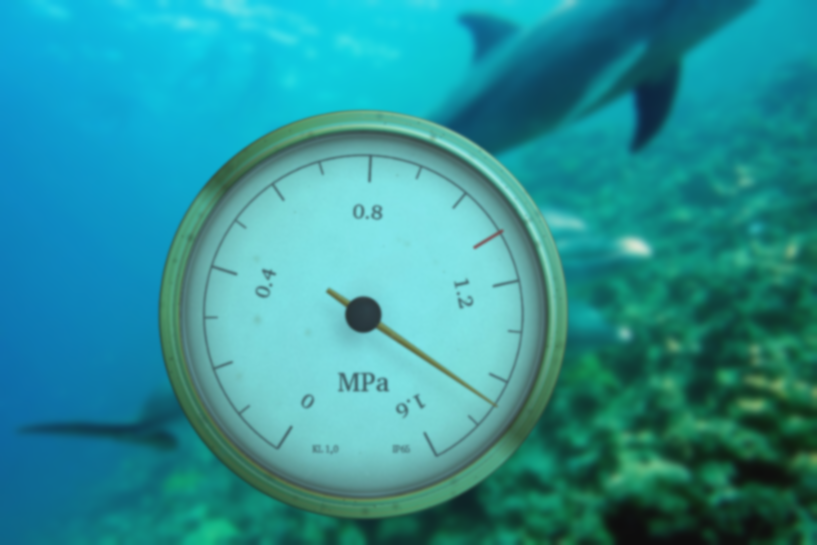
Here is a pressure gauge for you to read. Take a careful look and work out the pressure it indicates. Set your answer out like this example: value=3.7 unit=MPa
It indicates value=1.45 unit=MPa
